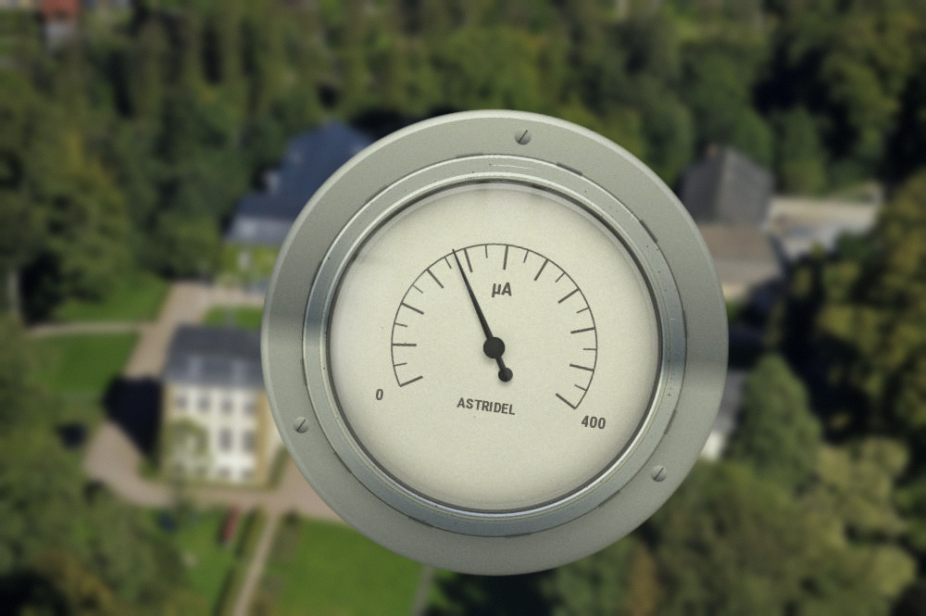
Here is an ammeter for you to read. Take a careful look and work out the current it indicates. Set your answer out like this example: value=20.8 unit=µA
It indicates value=150 unit=µA
